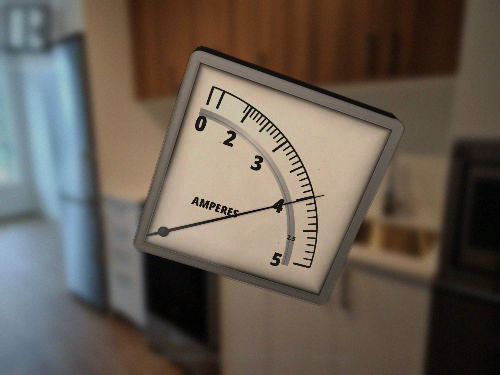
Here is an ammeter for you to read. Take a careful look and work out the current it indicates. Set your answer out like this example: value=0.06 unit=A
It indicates value=4 unit=A
